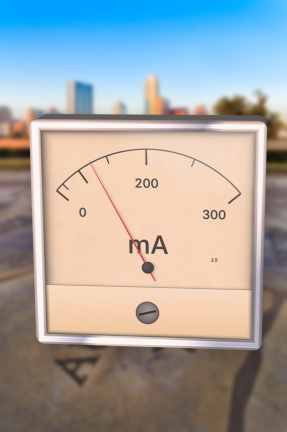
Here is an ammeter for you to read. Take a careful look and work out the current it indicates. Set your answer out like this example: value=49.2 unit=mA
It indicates value=125 unit=mA
